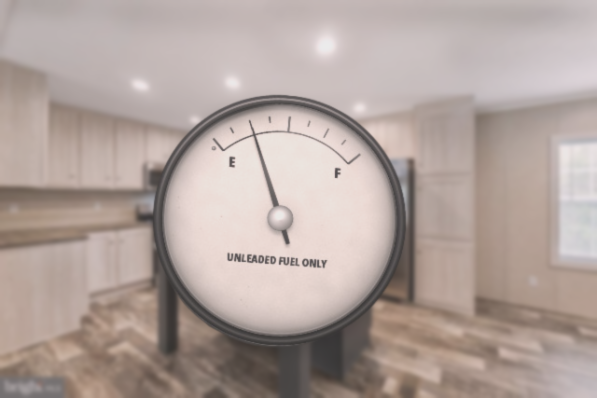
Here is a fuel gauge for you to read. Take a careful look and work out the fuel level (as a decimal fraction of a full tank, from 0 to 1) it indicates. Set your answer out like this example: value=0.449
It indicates value=0.25
